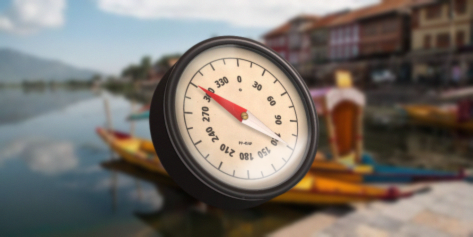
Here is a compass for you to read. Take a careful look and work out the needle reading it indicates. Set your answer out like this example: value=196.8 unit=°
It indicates value=300 unit=°
